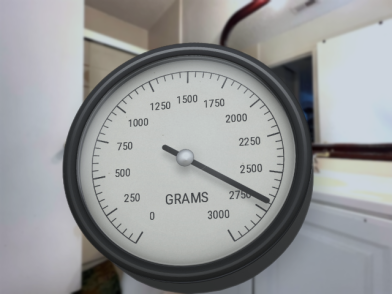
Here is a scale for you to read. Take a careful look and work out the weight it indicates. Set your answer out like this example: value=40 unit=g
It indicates value=2700 unit=g
